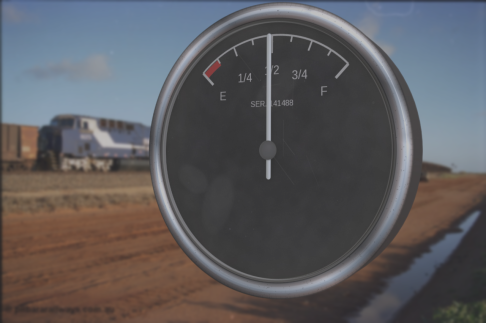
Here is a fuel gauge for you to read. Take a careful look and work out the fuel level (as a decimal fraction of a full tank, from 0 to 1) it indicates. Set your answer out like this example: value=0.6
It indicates value=0.5
